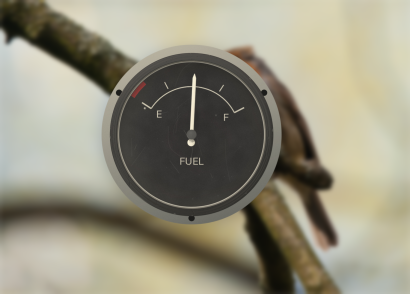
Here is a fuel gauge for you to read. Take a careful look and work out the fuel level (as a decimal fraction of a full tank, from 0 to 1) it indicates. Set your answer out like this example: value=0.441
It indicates value=0.5
